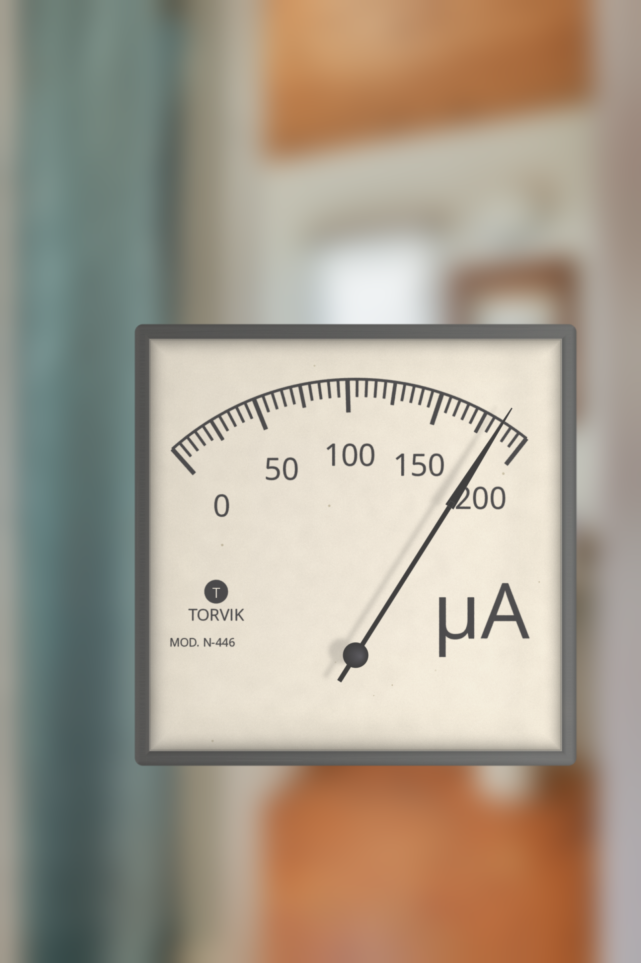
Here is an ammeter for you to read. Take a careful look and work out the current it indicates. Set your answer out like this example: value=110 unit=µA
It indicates value=185 unit=µA
